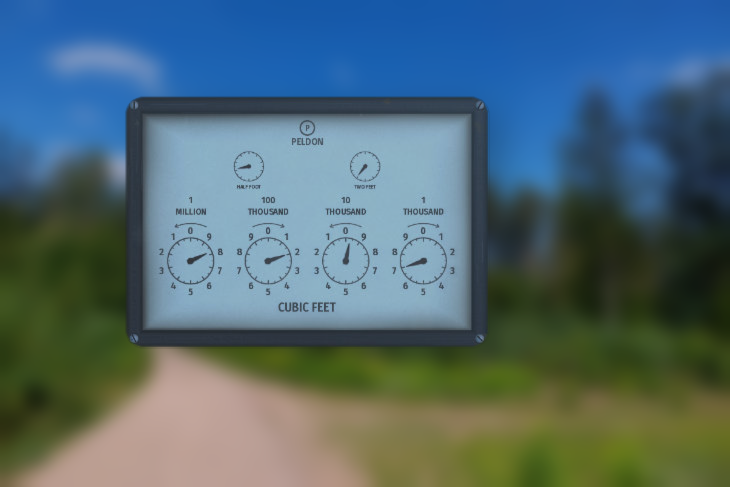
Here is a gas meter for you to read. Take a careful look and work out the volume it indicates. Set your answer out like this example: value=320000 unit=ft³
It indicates value=819700 unit=ft³
